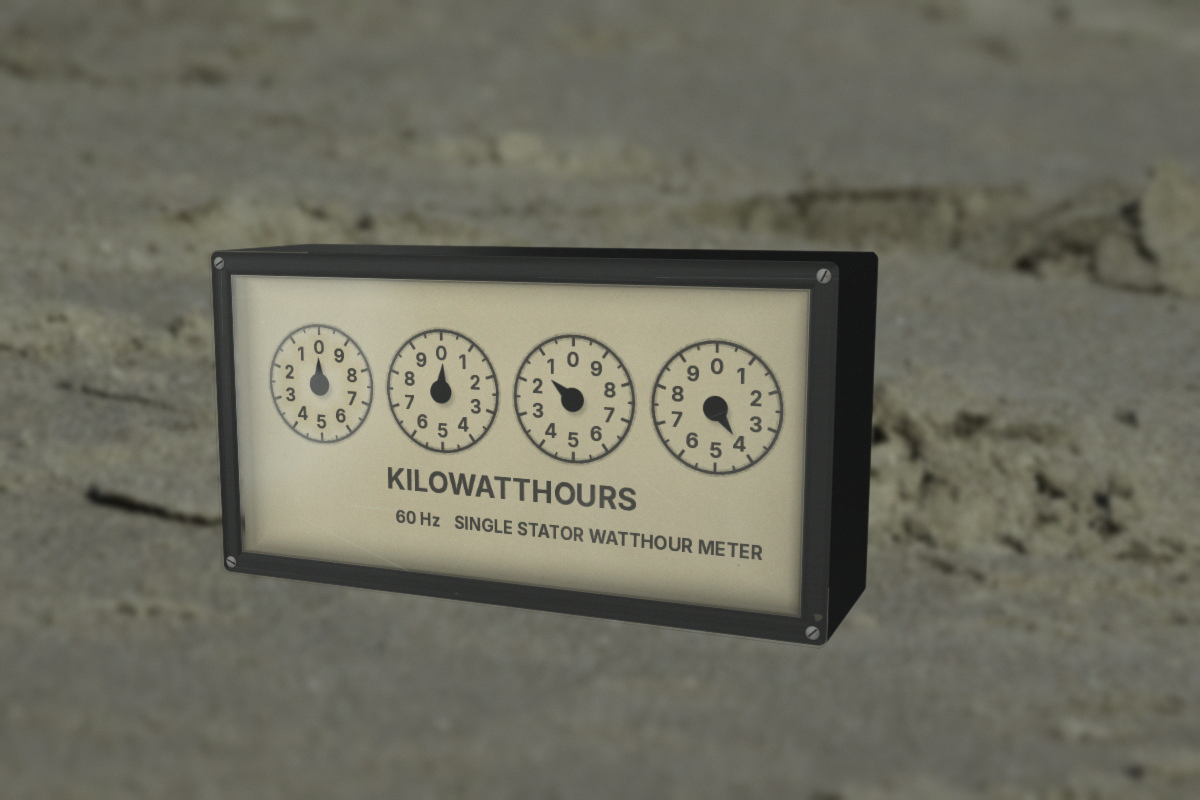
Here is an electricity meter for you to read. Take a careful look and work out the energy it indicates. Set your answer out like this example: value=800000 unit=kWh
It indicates value=14 unit=kWh
